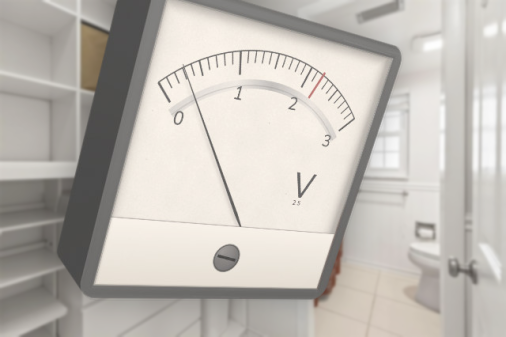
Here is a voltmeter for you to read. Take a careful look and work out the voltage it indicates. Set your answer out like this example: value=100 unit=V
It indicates value=0.3 unit=V
